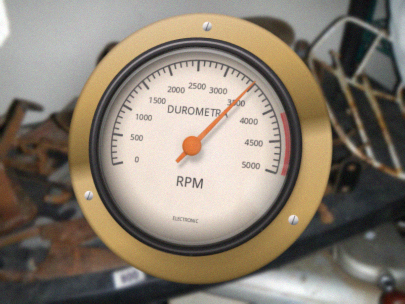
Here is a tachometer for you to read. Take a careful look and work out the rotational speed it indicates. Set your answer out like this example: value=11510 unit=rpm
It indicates value=3500 unit=rpm
